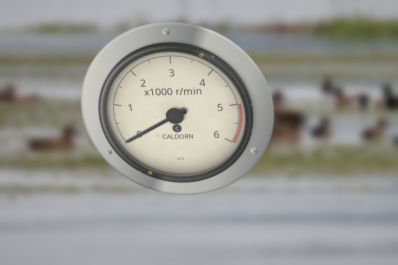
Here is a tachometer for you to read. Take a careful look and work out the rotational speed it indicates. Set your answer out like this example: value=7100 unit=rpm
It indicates value=0 unit=rpm
